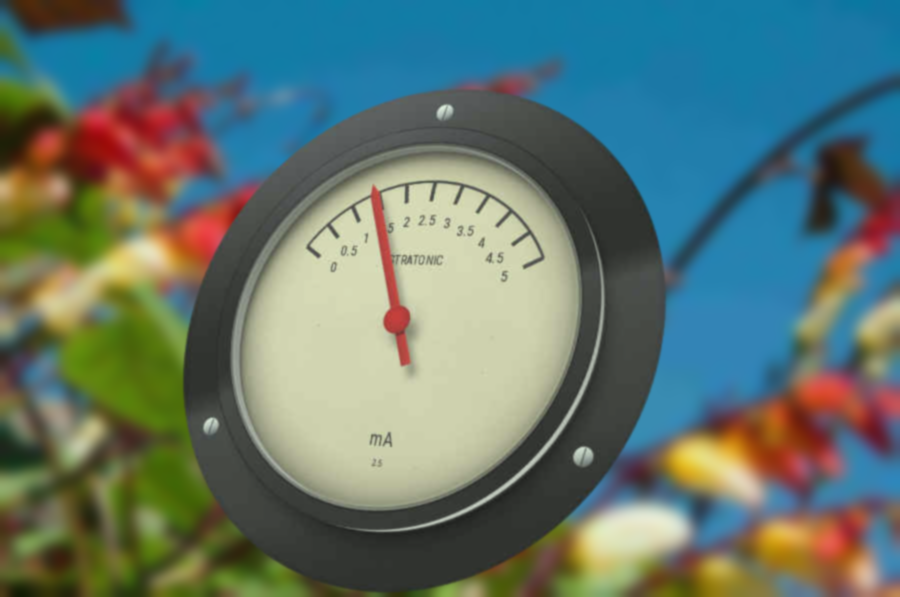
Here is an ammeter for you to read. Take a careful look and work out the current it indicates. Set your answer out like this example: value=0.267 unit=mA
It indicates value=1.5 unit=mA
